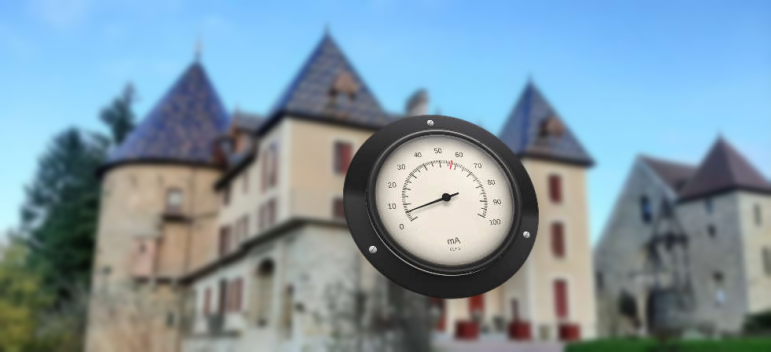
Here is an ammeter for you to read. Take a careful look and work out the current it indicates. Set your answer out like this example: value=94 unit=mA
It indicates value=5 unit=mA
